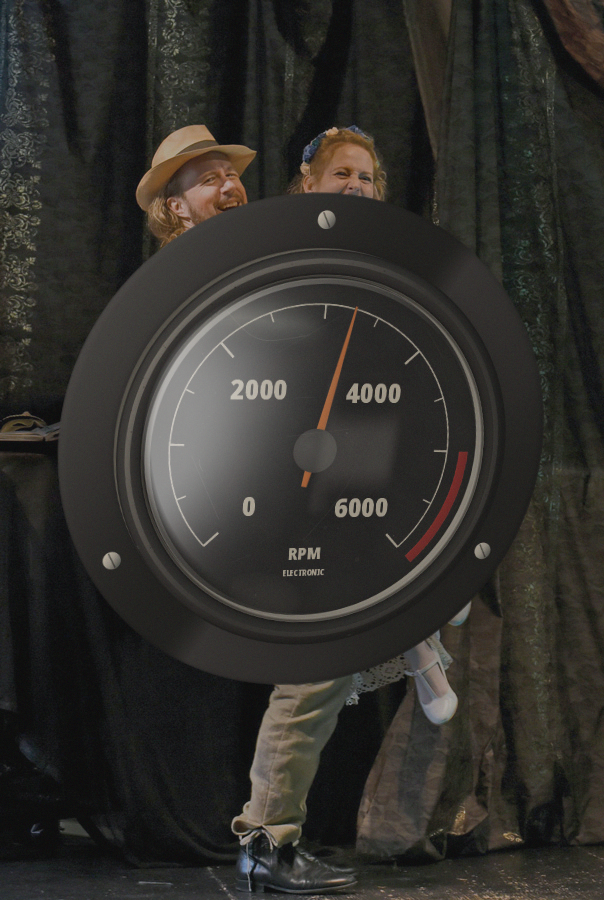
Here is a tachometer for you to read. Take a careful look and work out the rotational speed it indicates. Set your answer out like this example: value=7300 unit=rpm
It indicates value=3250 unit=rpm
